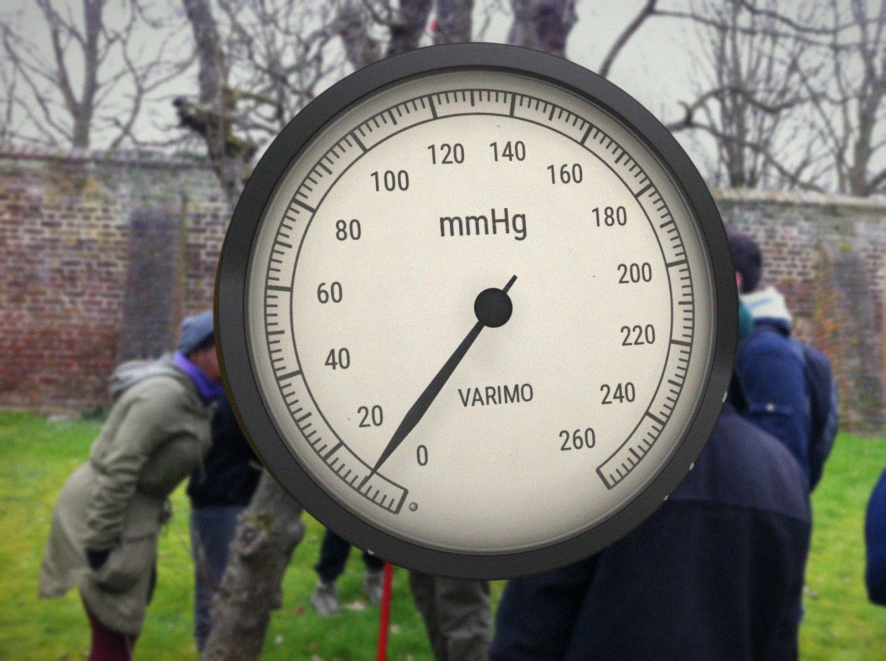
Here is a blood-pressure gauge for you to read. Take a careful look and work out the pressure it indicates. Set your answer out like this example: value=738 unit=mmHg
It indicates value=10 unit=mmHg
